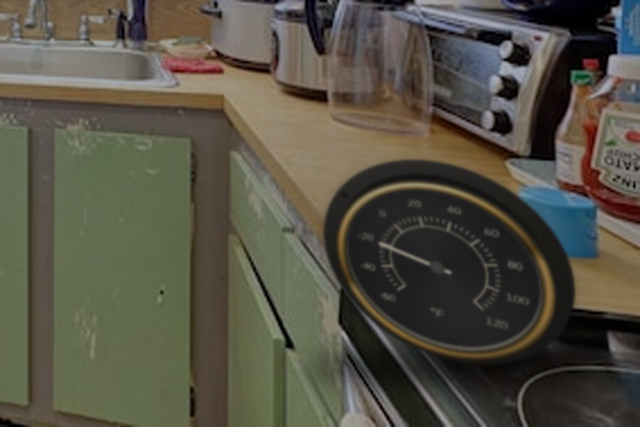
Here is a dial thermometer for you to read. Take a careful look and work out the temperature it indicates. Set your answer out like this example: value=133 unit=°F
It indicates value=-20 unit=°F
